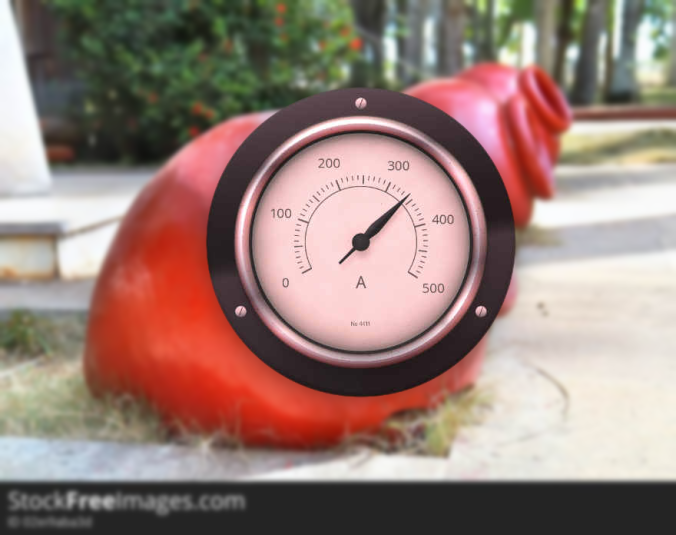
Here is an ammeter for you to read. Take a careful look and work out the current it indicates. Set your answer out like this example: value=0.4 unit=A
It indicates value=340 unit=A
